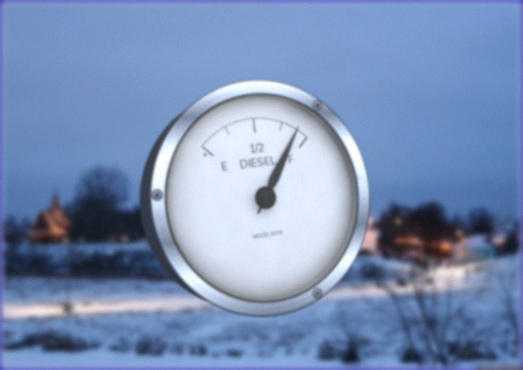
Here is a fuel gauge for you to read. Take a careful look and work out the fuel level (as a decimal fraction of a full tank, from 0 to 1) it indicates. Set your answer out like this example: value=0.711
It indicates value=0.875
